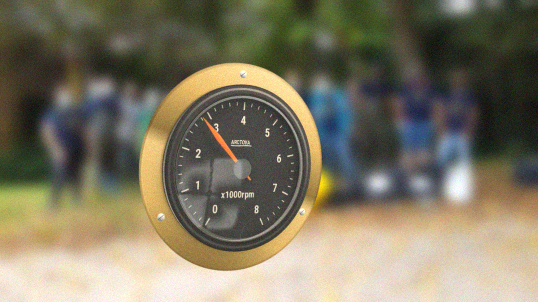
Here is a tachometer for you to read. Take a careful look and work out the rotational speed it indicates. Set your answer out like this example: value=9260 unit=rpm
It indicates value=2800 unit=rpm
